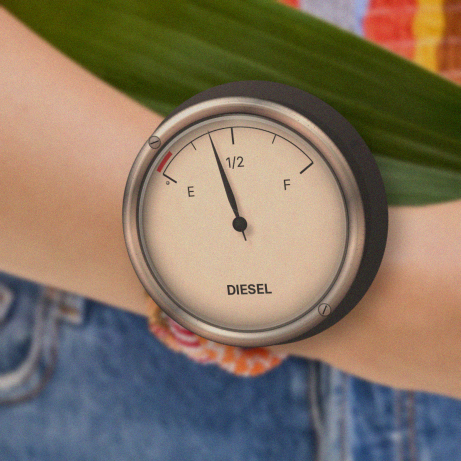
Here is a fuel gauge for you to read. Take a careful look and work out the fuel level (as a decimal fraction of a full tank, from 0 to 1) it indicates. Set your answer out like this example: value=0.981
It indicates value=0.375
